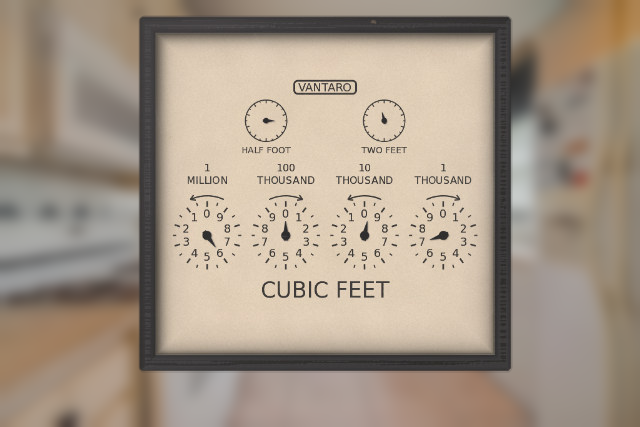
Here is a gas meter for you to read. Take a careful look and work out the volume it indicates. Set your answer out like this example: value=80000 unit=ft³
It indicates value=599700 unit=ft³
